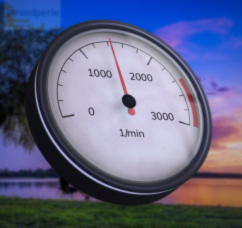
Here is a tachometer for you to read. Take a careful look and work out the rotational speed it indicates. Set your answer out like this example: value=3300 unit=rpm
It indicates value=1400 unit=rpm
